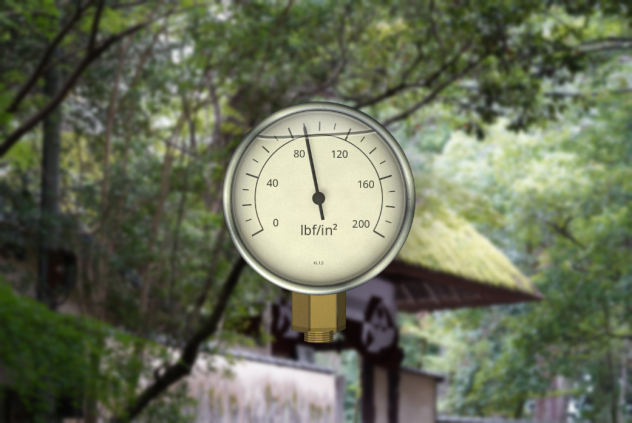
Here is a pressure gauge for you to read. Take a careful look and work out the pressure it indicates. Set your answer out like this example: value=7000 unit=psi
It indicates value=90 unit=psi
